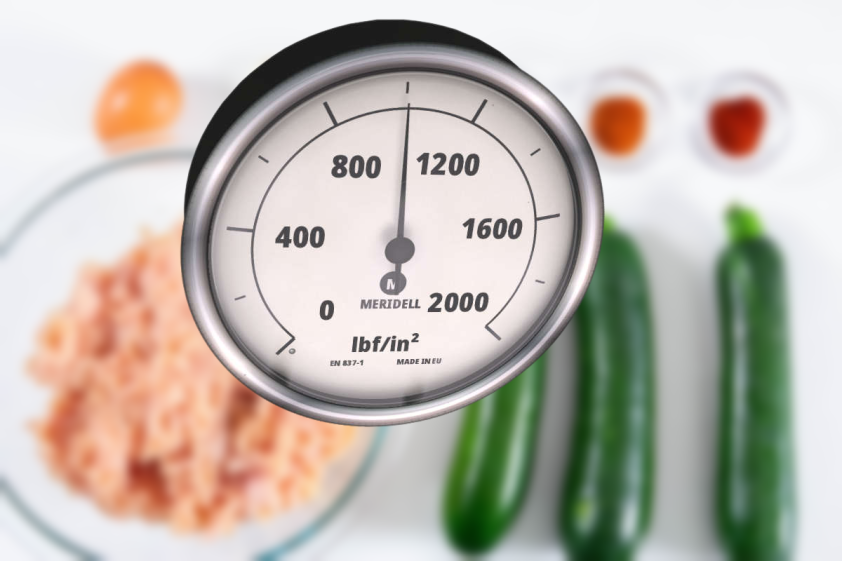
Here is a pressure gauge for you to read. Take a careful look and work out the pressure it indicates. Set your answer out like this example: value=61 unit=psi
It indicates value=1000 unit=psi
